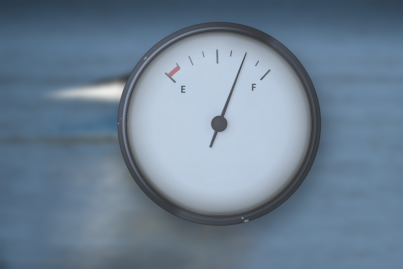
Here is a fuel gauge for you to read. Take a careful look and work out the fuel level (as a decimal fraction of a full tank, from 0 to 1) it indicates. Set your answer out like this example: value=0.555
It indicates value=0.75
